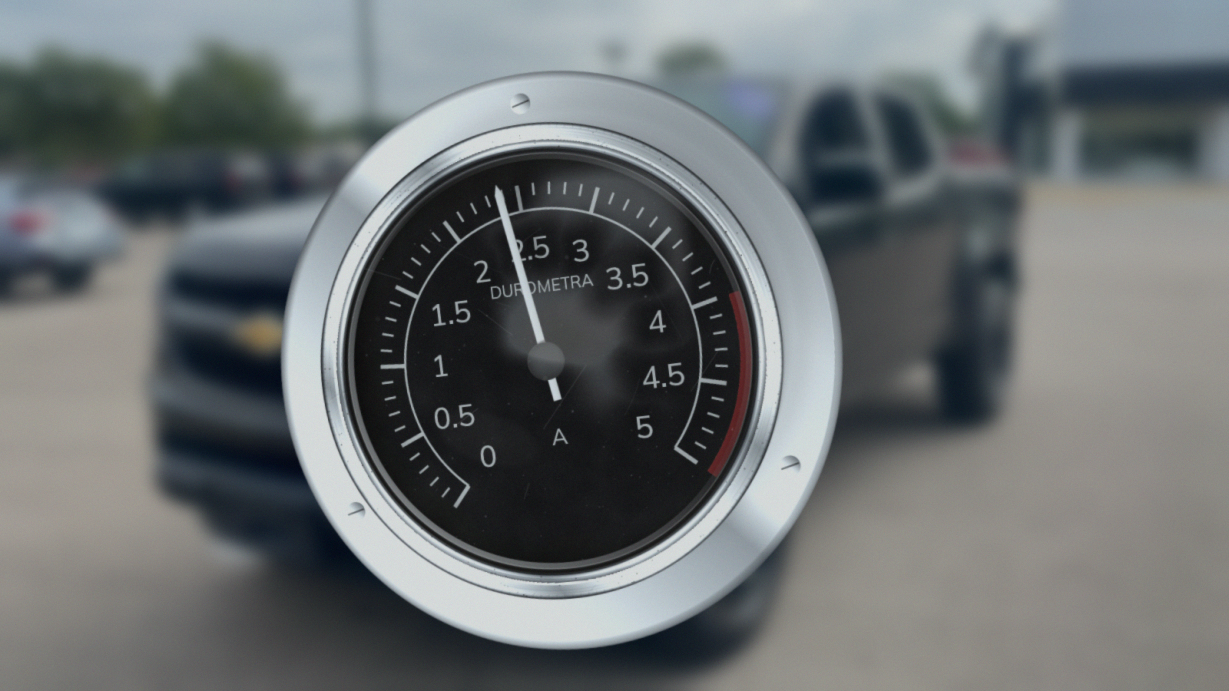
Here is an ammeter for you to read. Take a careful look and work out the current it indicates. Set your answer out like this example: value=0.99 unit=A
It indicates value=2.4 unit=A
